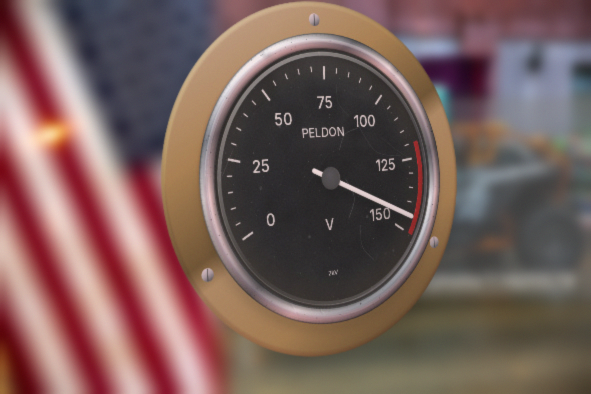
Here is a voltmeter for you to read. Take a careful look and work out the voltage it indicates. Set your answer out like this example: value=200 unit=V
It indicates value=145 unit=V
